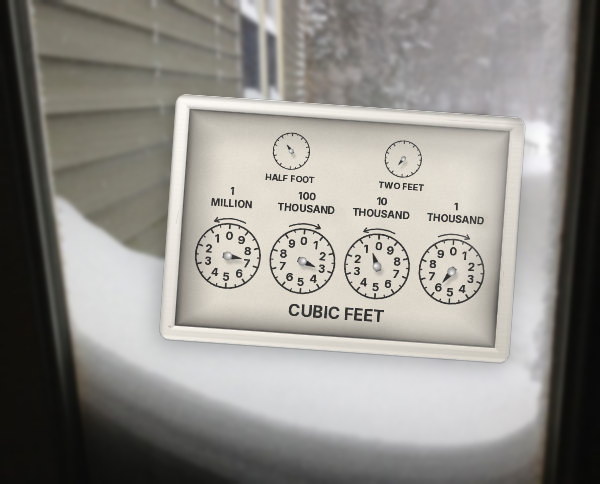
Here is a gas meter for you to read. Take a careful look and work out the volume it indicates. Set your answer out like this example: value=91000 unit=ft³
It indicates value=730600 unit=ft³
